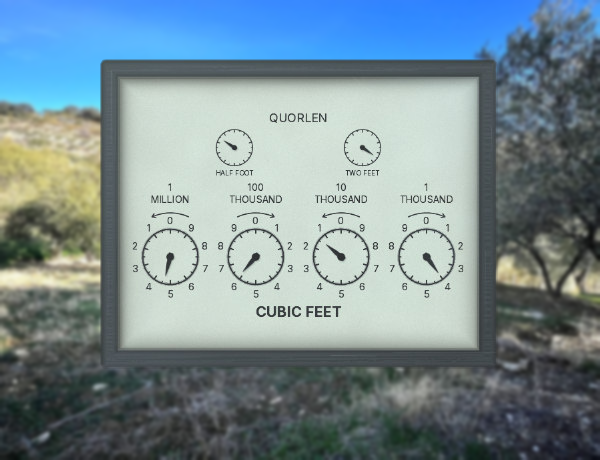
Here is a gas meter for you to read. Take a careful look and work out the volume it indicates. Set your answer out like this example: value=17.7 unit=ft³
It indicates value=461400 unit=ft³
